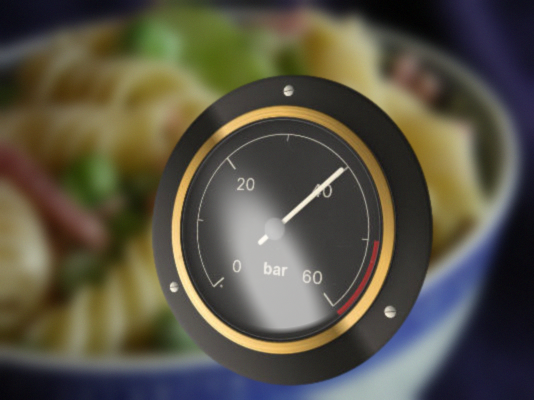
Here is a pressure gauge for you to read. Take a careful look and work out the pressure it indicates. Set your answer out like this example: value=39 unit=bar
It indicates value=40 unit=bar
